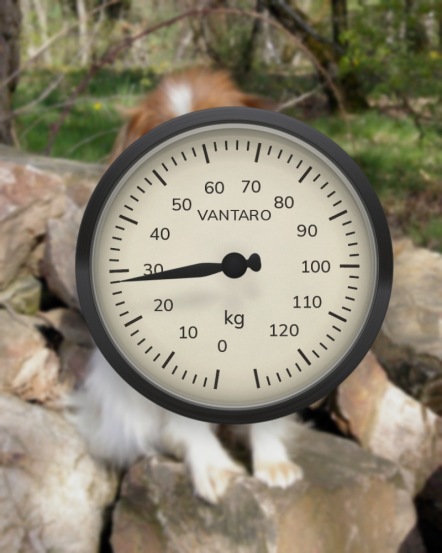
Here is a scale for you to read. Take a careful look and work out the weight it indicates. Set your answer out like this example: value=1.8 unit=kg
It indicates value=28 unit=kg
